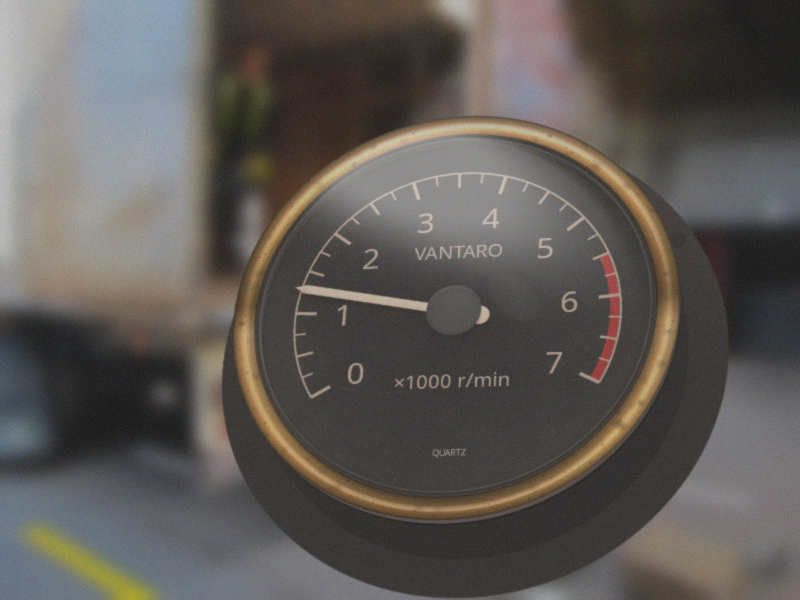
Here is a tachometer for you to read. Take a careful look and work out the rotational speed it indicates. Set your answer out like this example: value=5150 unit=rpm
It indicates value=1250 unit=rpm
